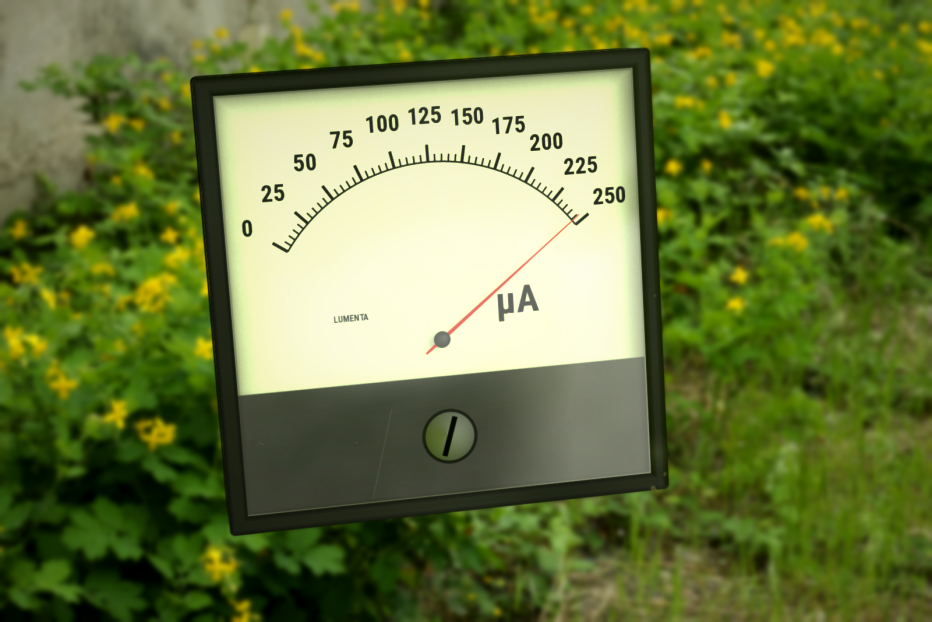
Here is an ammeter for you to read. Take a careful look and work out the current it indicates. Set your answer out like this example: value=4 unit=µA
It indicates value=245 unit=µA
